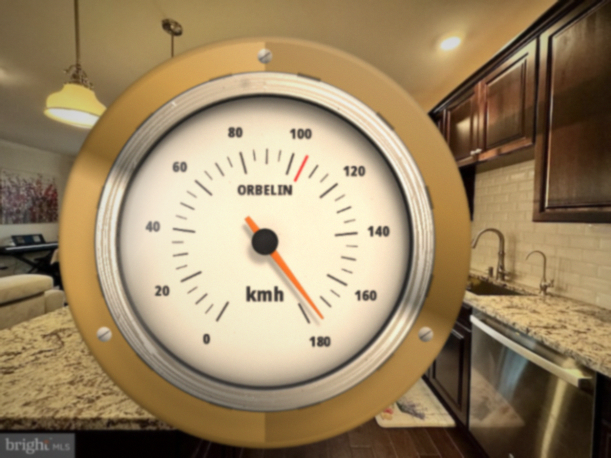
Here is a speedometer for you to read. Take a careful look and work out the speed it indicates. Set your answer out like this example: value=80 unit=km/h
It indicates value=175 unit=km/h
